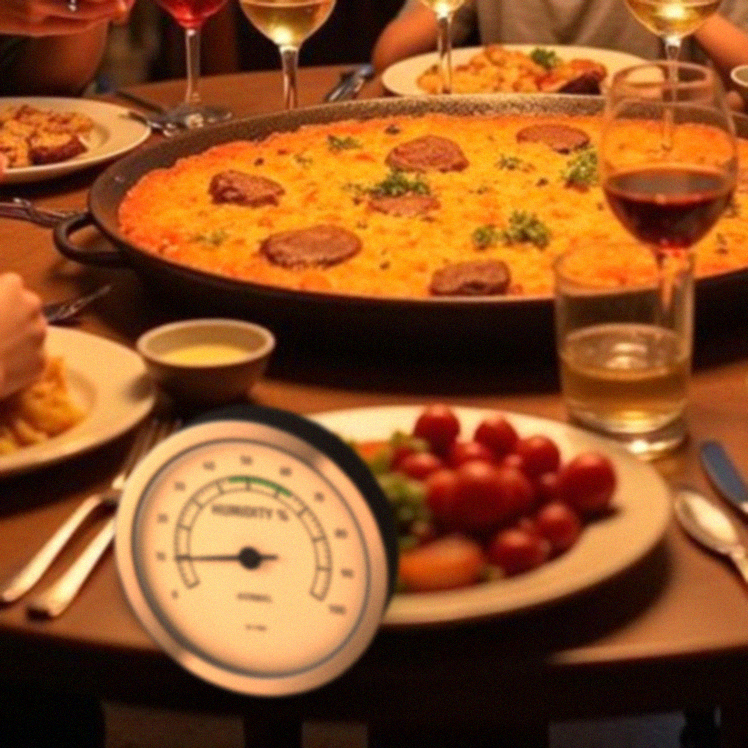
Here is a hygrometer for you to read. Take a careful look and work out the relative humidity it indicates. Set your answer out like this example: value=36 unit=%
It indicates value=10 unit=%
